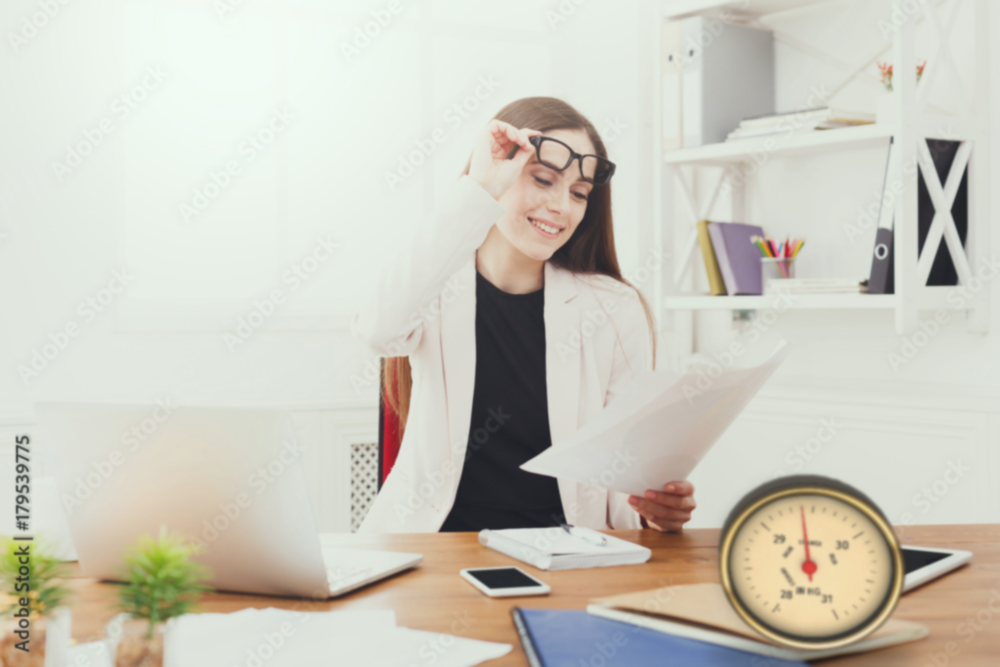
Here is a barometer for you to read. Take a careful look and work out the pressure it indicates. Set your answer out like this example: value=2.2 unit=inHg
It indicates value=29.4 unit=inHg
